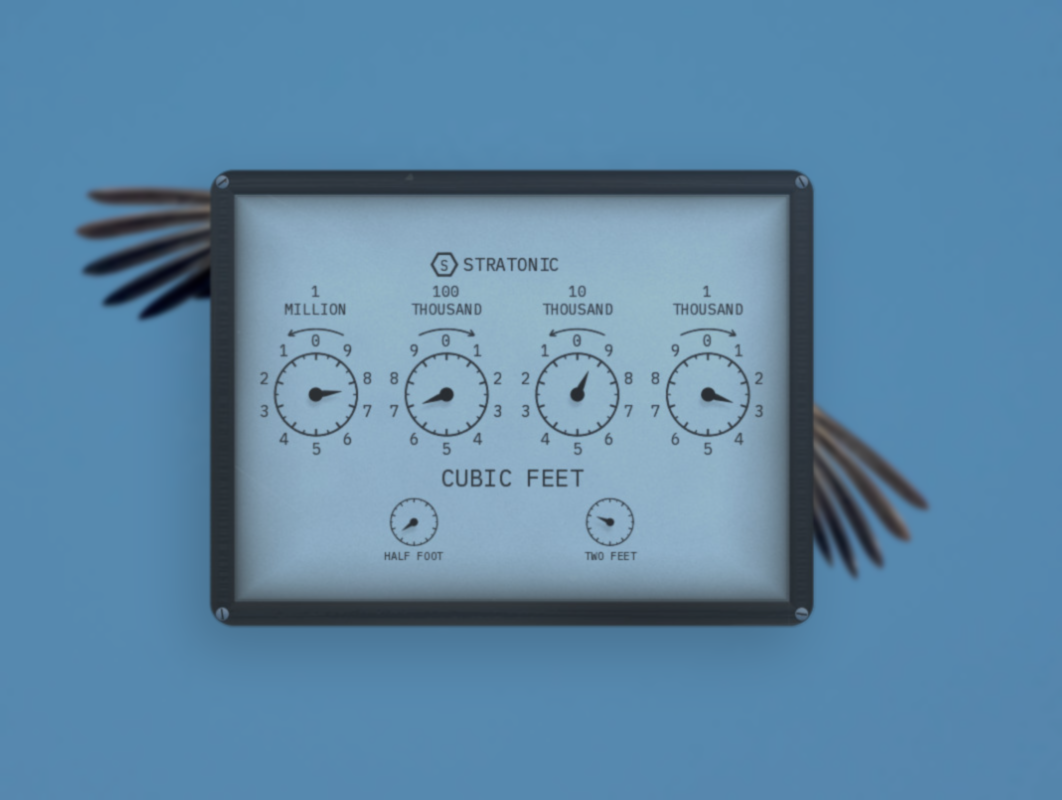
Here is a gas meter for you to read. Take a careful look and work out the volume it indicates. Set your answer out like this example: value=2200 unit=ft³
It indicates value=769300 unit=ft³
